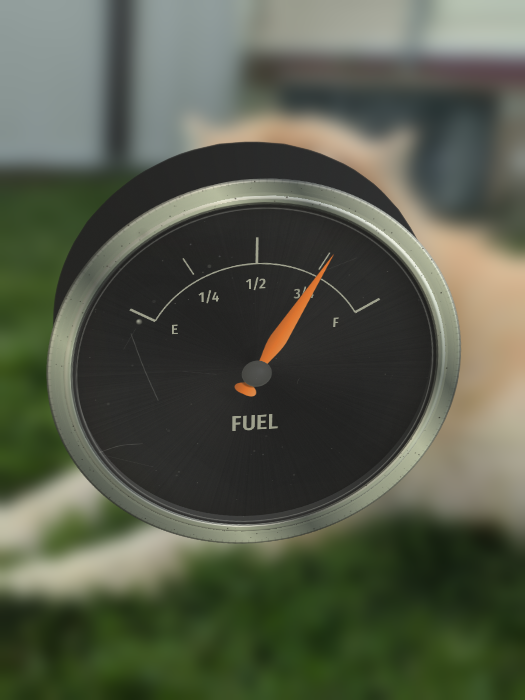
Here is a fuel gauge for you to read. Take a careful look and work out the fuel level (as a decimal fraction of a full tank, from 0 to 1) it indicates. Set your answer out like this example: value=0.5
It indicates value=0.75
